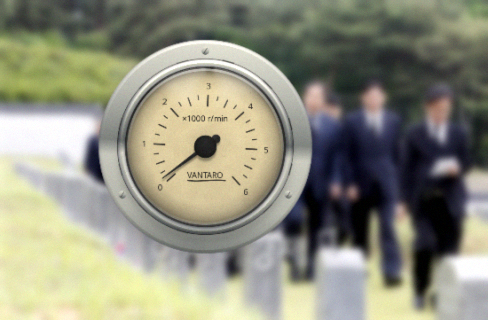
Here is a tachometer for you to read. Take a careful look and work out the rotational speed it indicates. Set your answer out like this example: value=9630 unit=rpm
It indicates value=125 unit=rpm
